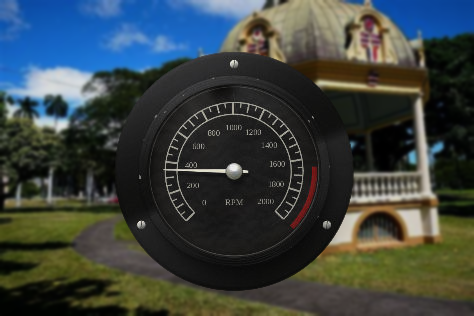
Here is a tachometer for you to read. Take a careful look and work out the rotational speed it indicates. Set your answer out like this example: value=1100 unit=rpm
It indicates value=350 unit=rpm
